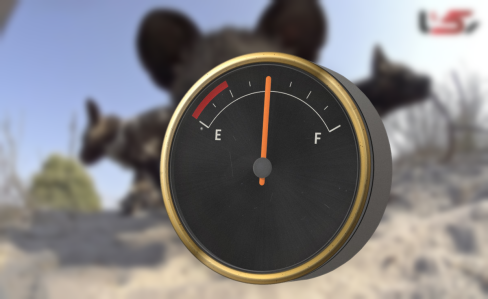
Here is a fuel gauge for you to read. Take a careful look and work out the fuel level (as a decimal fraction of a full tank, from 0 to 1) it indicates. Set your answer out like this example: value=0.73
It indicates value=0.5
